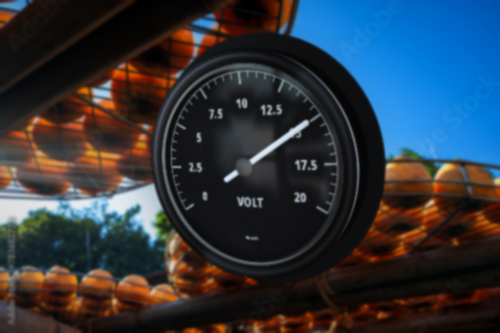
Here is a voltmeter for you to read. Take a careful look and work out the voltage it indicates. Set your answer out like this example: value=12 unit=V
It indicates value=15 unit=V
